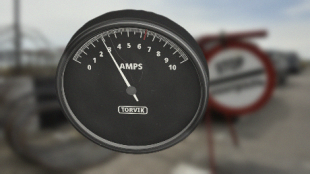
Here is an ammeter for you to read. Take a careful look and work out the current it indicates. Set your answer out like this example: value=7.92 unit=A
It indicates value=3 unit=A
